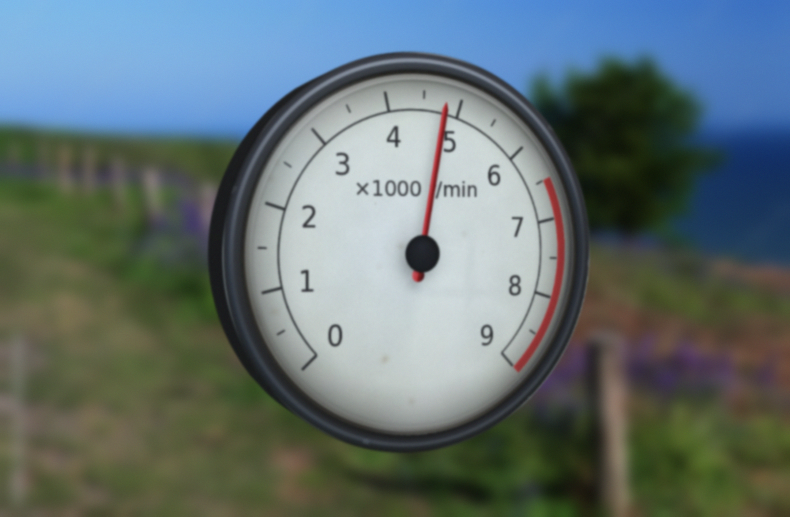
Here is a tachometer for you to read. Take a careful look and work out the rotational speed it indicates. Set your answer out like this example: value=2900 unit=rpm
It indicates value=4750 unit=rpm
